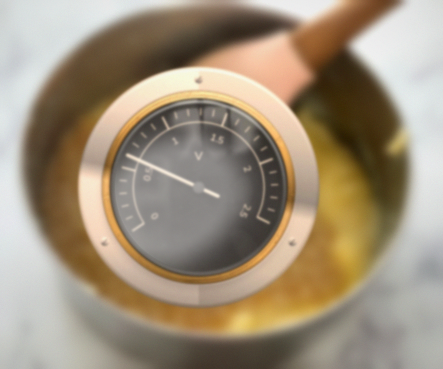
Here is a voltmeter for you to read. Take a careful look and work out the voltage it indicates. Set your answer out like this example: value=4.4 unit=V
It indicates value=0.6 unit=V
